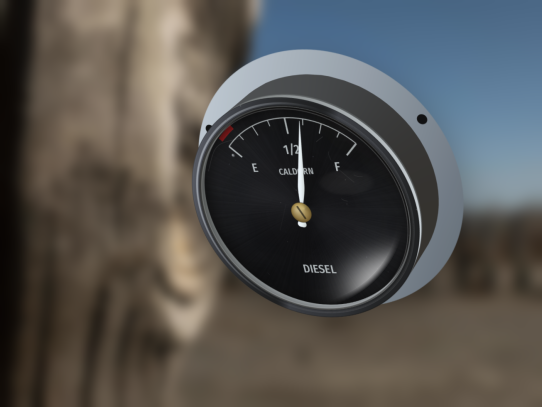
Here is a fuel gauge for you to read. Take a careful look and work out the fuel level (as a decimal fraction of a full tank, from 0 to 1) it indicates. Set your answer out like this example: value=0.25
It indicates value=0.625
